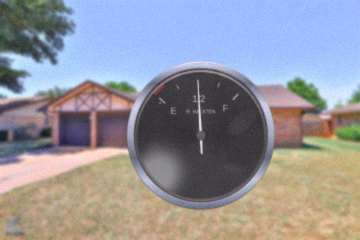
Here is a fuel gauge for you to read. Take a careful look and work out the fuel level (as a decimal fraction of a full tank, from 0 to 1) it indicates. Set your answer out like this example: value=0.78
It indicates value=0.5
